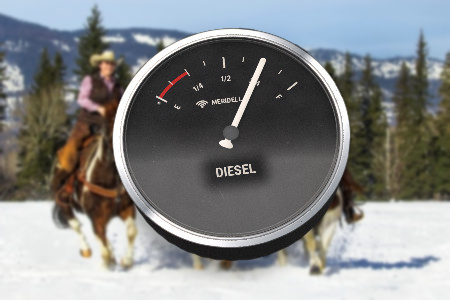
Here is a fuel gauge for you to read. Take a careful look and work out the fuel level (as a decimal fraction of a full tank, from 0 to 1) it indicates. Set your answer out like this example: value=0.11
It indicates value=0.75
